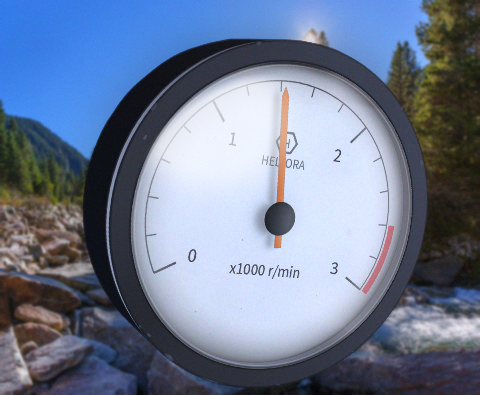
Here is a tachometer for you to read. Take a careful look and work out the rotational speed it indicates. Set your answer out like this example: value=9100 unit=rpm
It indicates value=1400 unit=rpm
